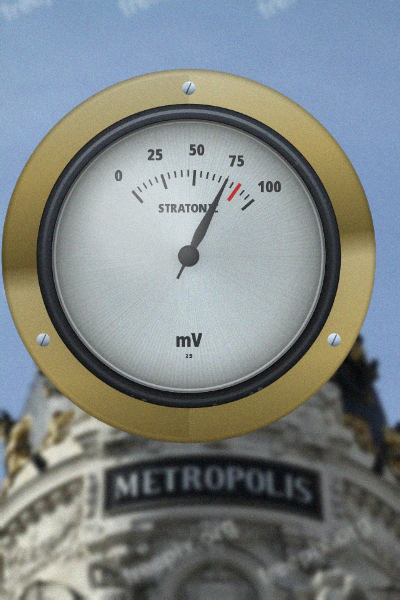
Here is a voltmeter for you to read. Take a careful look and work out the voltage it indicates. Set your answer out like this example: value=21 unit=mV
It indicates value=75 unit=mV
